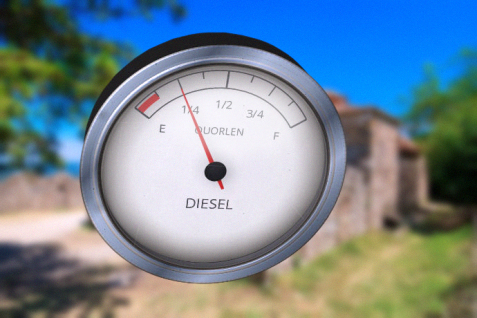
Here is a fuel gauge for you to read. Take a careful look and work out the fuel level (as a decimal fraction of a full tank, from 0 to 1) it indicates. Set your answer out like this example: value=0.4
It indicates value=0.25
